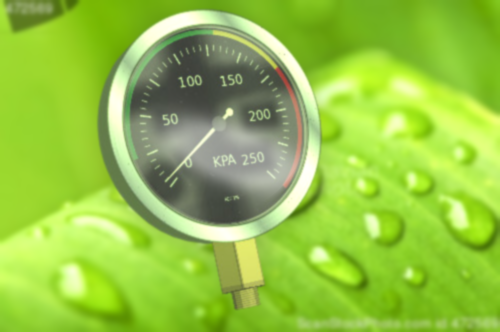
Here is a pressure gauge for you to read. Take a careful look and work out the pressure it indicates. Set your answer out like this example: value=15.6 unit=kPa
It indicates value=5 unit=kPa
